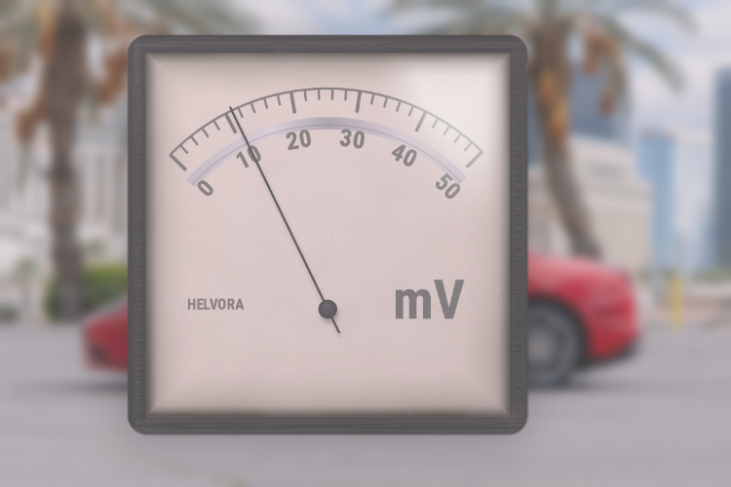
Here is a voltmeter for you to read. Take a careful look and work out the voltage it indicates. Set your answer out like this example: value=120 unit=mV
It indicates value=11 unit=mV
